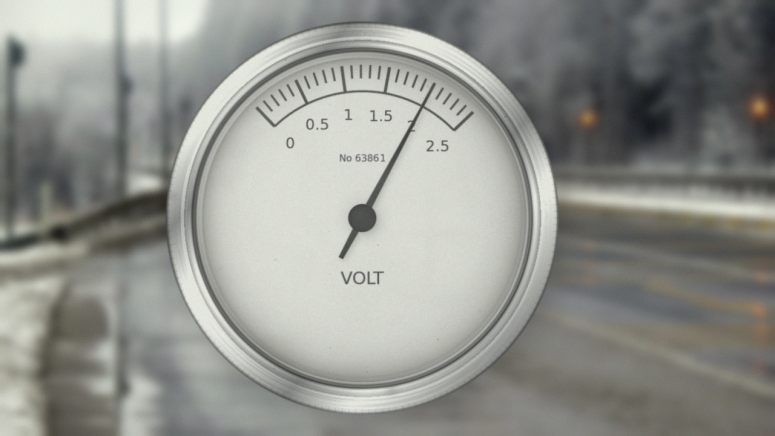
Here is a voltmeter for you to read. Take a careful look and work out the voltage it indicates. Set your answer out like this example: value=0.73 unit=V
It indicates value=2 unit=V
